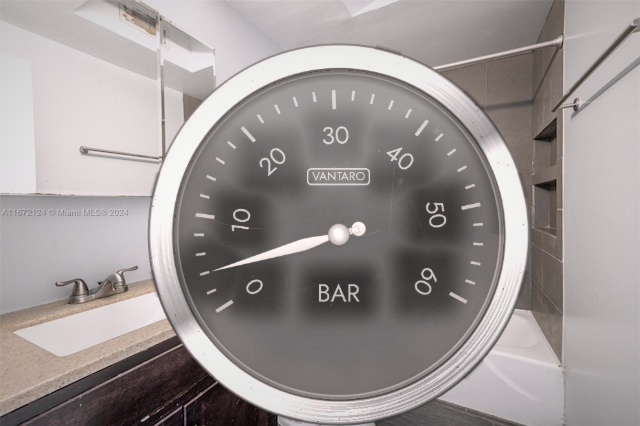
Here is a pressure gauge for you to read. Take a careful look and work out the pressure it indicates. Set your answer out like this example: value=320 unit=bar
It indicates value=4 unit=bar
